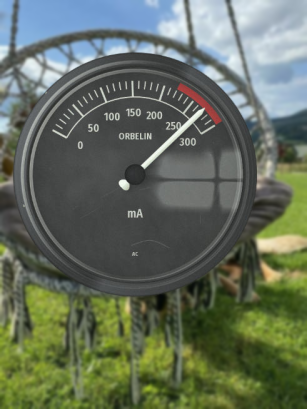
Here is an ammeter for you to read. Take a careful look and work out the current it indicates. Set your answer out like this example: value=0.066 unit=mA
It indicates value=270 unit=mA
